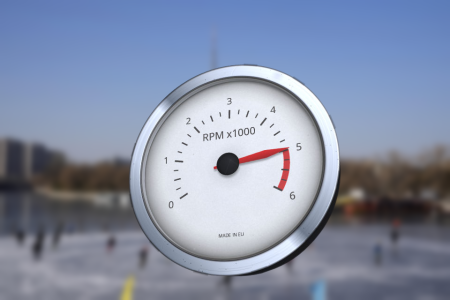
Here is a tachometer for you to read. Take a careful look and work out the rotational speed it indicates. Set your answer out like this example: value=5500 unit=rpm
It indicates value=5000 unit=rpm
